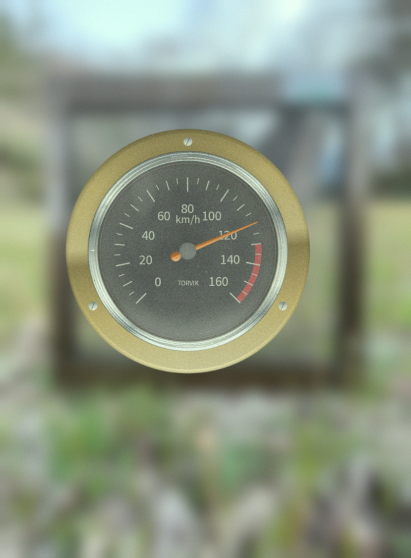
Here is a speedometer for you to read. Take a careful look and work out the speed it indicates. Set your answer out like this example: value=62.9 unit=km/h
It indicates value=120 unit=km/h
